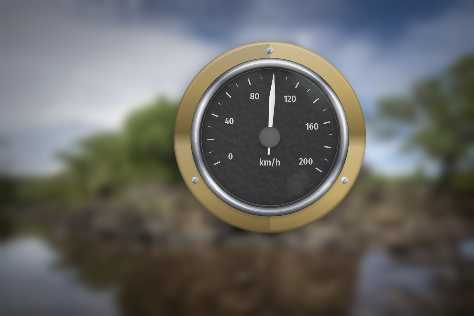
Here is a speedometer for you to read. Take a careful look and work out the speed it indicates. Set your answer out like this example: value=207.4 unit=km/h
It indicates value=100 unit=km/h
